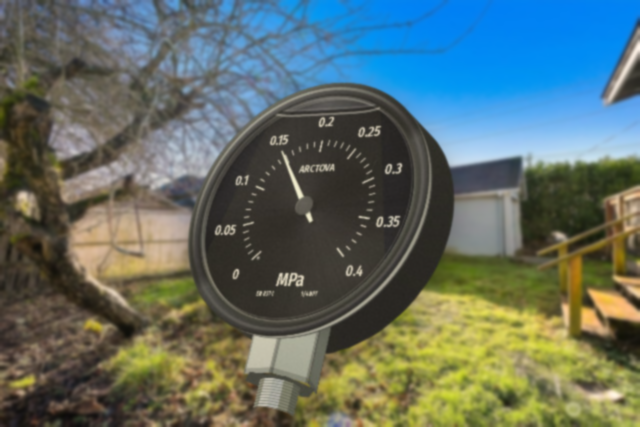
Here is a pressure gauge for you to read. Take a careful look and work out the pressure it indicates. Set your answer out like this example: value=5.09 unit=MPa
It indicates value=0.15 unit=MPa
